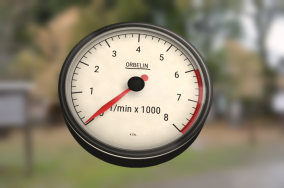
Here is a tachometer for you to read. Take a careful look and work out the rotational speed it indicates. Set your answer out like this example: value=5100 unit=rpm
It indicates value=0 unit=rpm
